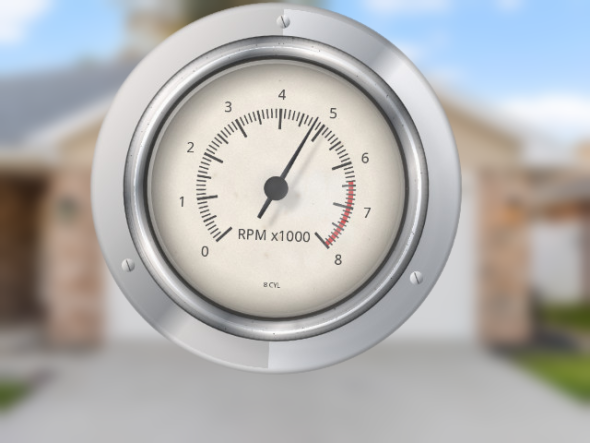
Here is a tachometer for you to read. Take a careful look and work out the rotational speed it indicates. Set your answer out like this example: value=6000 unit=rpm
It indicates value=4800 unit=rpm
